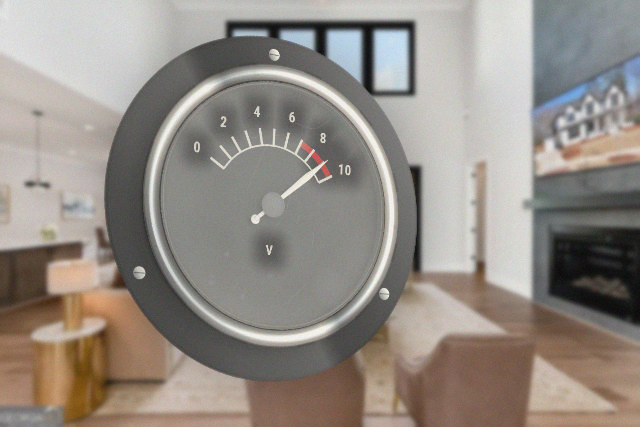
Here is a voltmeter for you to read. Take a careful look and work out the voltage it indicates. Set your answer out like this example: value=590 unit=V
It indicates value=9 unit=V
